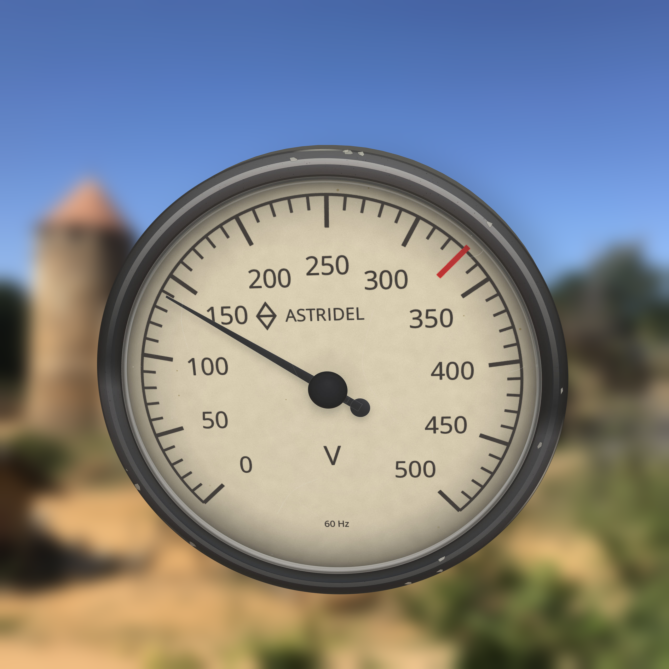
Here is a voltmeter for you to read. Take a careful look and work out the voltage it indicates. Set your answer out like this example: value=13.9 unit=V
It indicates value=140 unit=V
